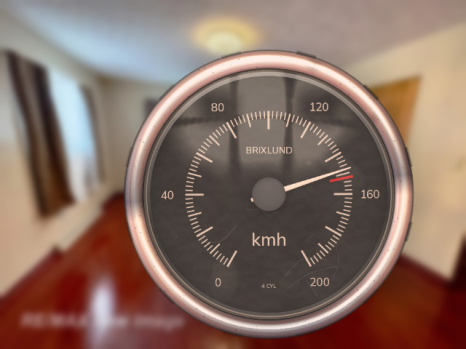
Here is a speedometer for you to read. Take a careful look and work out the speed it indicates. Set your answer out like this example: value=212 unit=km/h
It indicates value=148 unit=km/h
